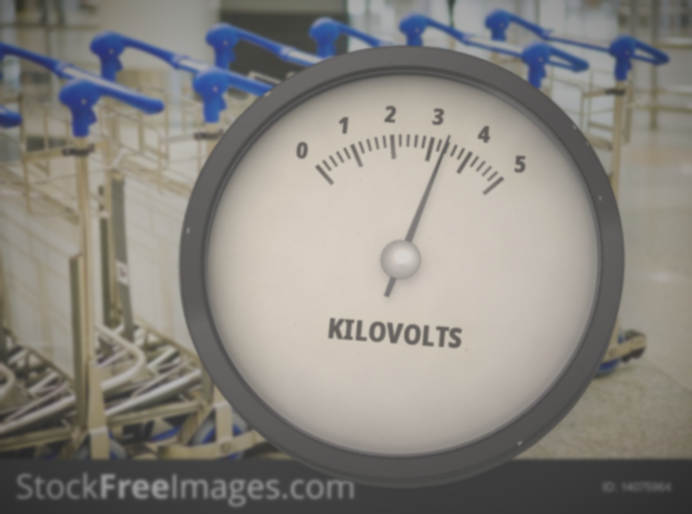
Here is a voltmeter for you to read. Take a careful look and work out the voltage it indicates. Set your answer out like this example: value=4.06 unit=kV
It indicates value=3.4 unit=kV
